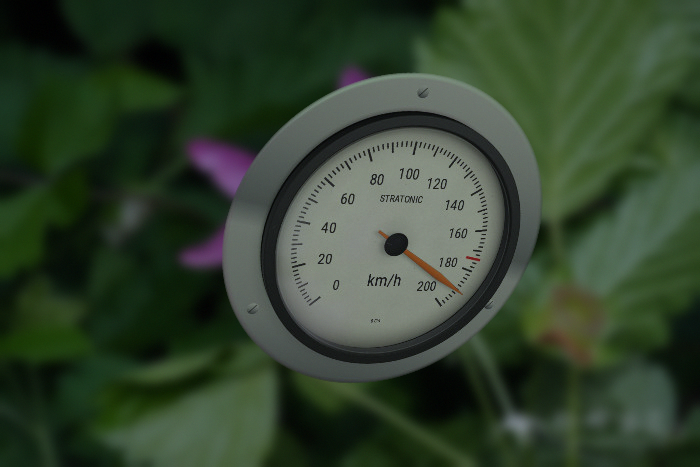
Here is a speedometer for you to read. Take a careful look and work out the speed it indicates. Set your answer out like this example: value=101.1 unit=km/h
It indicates value=190 unit=km/h
